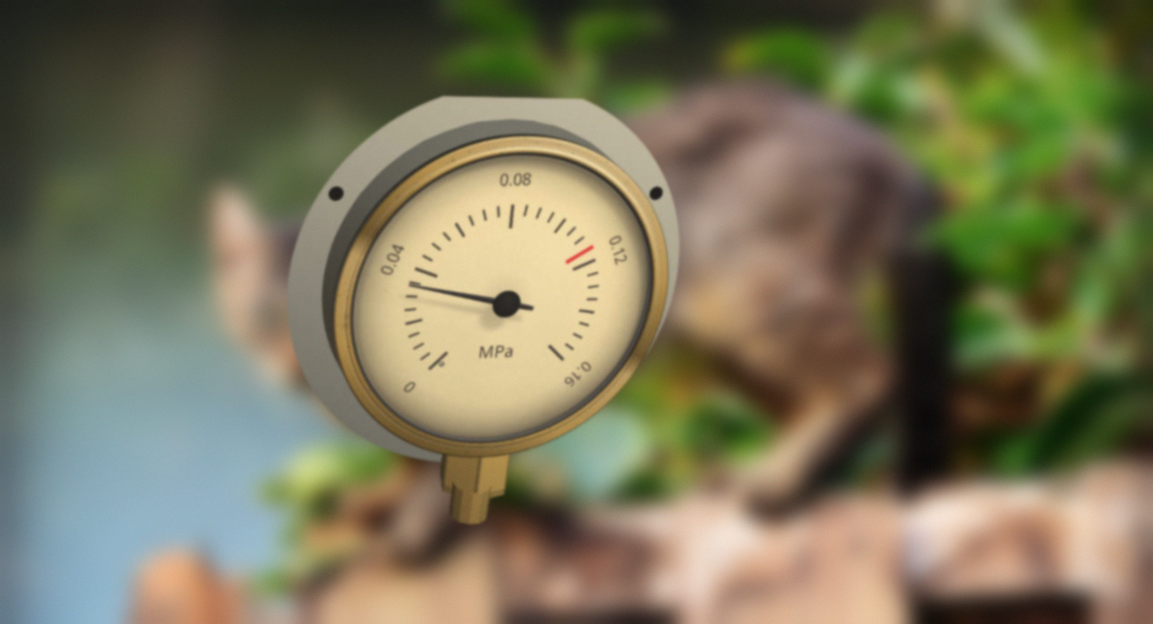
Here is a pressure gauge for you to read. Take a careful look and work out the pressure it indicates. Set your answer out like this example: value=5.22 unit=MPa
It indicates value=0.035 unit=MPa
